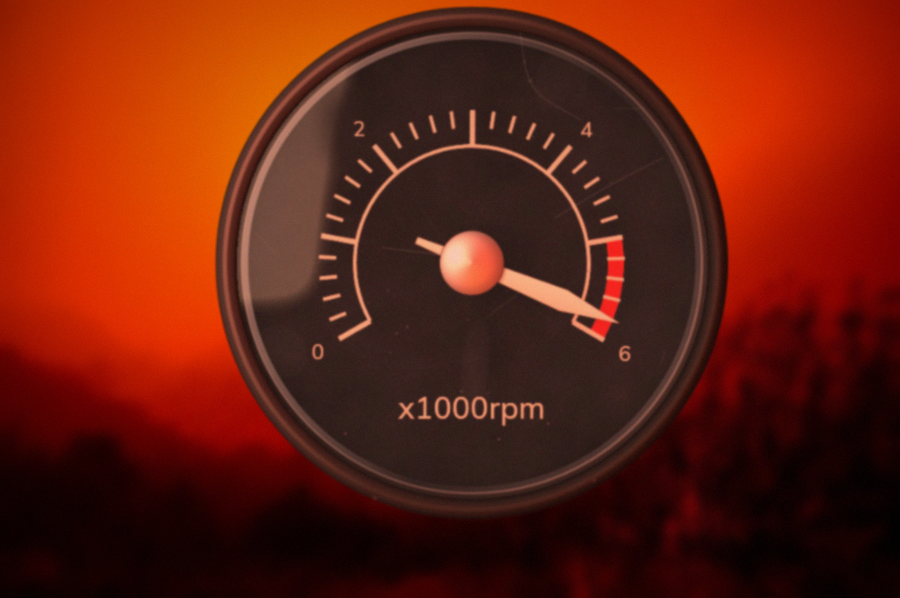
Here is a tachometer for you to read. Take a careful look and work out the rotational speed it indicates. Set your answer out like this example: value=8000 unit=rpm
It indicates value=5800 unit=rpm
